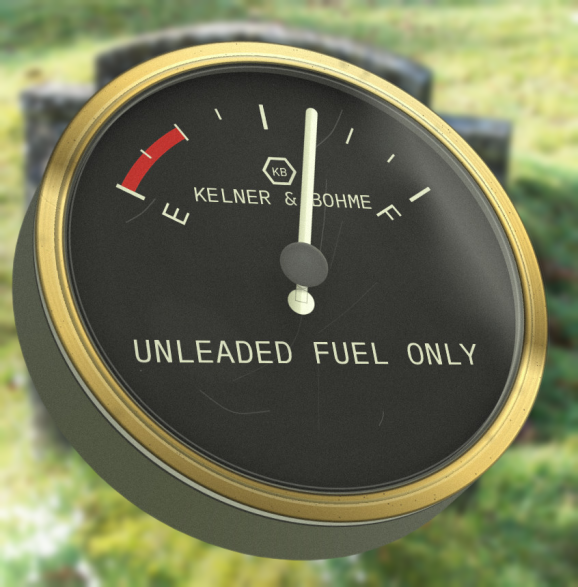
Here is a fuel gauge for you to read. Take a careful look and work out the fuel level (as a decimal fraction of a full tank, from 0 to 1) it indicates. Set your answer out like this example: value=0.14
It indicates value=0.625
